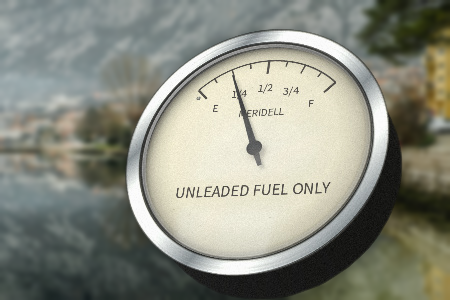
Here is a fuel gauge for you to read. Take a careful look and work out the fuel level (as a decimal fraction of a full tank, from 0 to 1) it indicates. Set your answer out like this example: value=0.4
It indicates value=0.25
